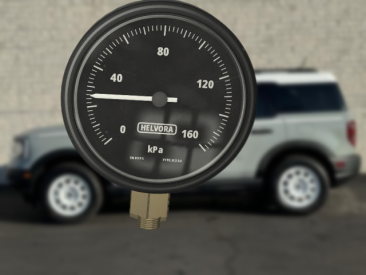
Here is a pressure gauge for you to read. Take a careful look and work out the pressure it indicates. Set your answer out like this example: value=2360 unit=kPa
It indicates value=26 unit=kPa
